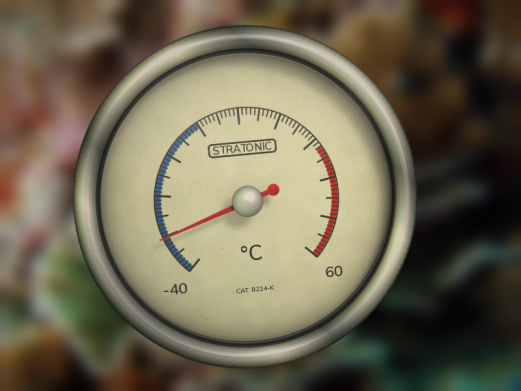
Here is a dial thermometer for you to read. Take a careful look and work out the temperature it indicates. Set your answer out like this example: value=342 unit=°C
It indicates value=-30 unit=°C
